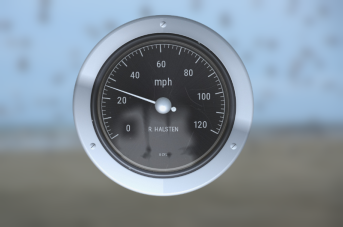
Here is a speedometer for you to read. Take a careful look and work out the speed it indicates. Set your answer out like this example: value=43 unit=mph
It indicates value=26 unit=mph
